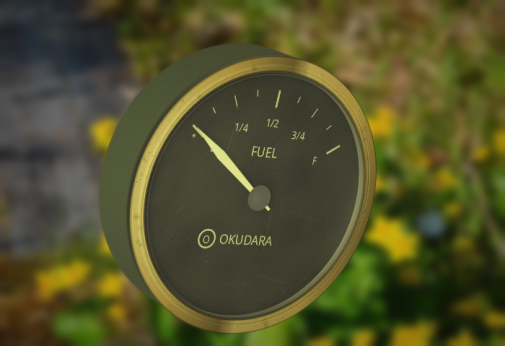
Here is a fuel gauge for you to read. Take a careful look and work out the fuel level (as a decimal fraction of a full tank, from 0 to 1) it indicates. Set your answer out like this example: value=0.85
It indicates value=0
